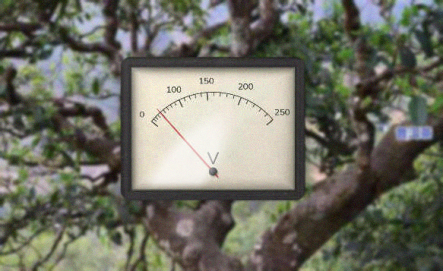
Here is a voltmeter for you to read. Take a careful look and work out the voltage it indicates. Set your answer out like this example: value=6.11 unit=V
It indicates value=50 unit=V
